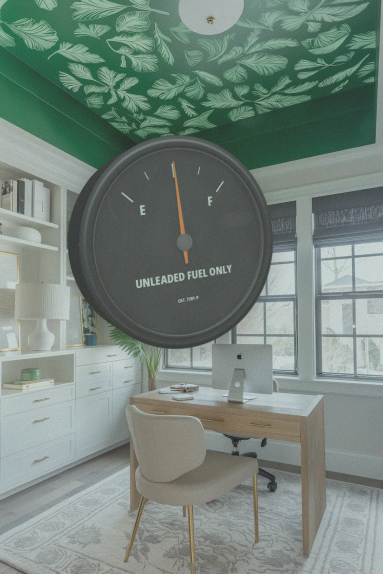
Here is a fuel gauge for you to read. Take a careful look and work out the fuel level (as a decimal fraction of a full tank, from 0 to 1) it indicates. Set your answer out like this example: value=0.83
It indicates value=0.5
